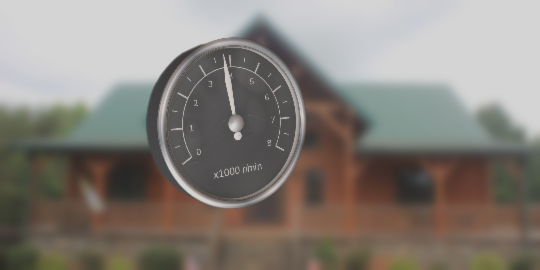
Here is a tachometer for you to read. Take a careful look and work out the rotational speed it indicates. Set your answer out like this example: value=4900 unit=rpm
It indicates value=3750 unit=rpm
